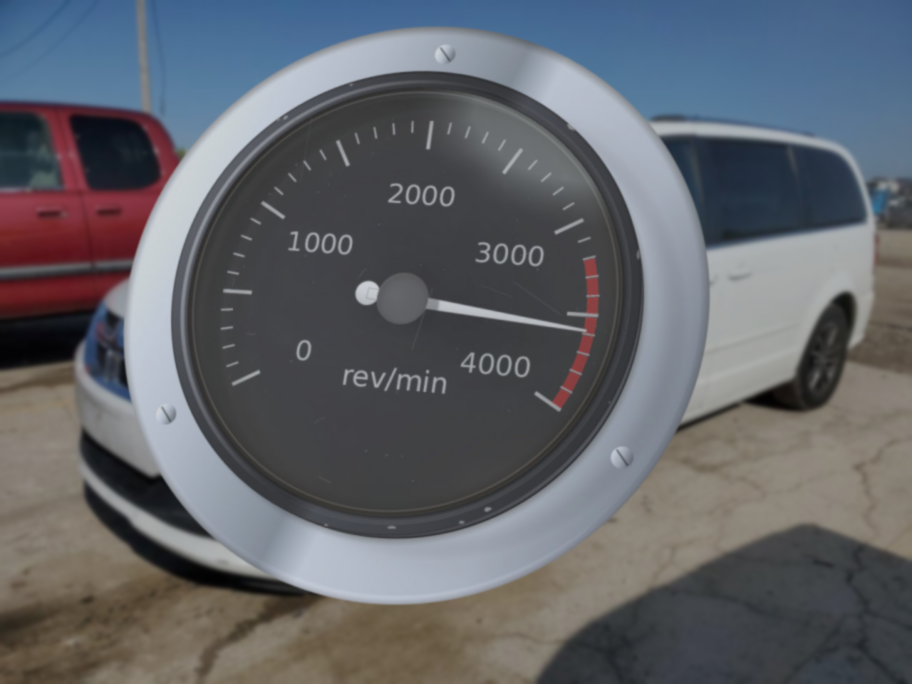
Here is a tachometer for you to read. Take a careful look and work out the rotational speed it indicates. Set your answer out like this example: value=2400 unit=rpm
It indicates value=3600 unit=rpm
